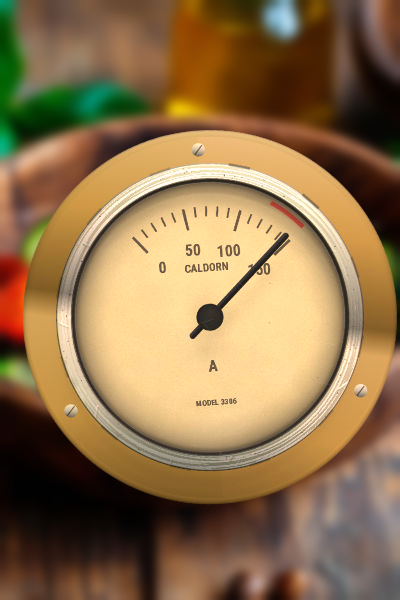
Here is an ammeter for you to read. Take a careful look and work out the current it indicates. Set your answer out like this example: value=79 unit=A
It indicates value=145 unit=A
